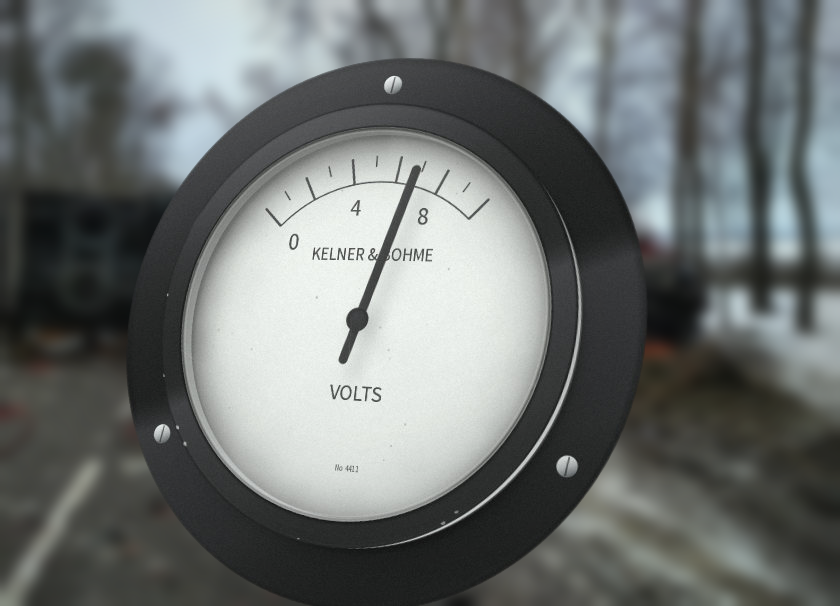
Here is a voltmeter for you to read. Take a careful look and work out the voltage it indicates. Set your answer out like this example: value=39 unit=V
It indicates value=7 unit=V
